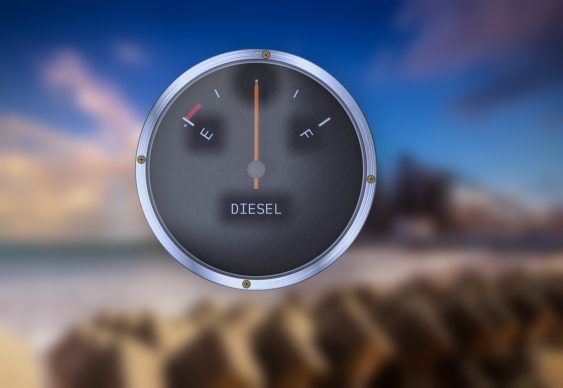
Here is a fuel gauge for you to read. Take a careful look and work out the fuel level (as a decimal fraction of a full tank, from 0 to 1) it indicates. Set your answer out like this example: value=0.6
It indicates value=0.5
